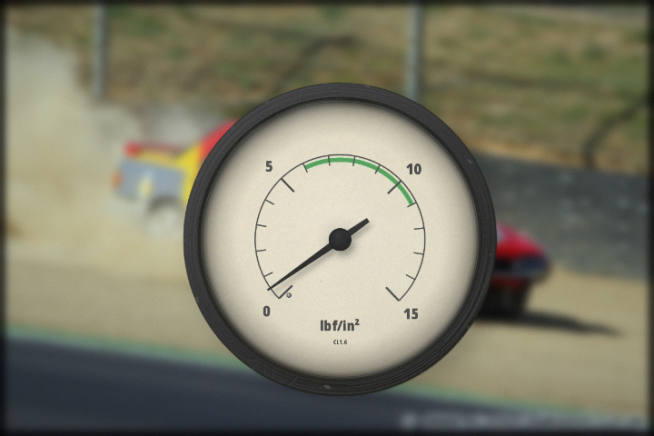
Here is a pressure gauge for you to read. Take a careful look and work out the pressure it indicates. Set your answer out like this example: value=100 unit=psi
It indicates value=0.5 unit=psi
